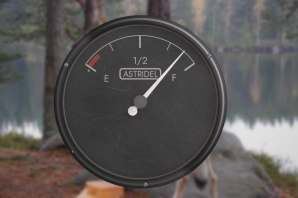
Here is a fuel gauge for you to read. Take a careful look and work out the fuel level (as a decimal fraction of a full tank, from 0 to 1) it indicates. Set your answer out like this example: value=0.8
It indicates value=0.875
